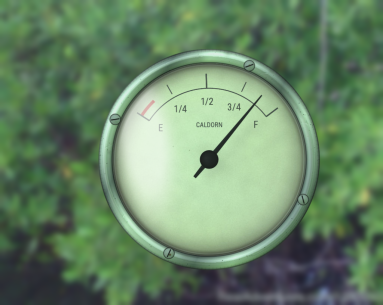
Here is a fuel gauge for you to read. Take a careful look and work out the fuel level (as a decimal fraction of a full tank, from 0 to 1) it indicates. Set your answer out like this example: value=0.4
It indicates value=0.875
